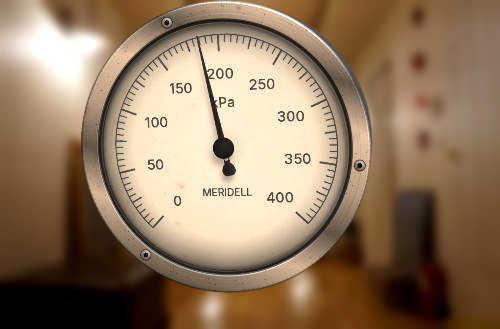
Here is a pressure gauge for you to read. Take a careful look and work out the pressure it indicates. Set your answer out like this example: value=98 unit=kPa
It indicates value=185 unit=kPa
